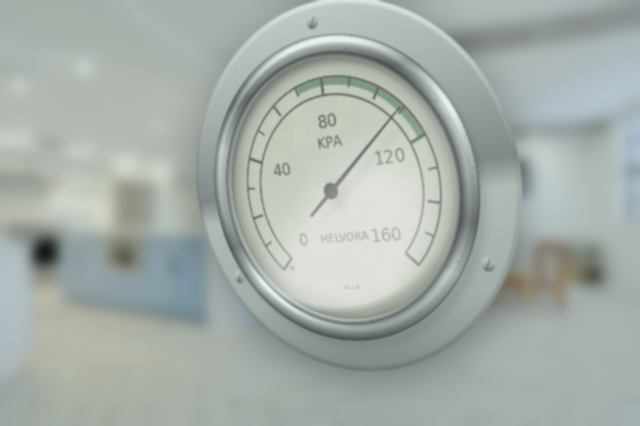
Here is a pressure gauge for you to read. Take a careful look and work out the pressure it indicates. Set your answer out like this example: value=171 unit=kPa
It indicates value=110 unit=kPa
